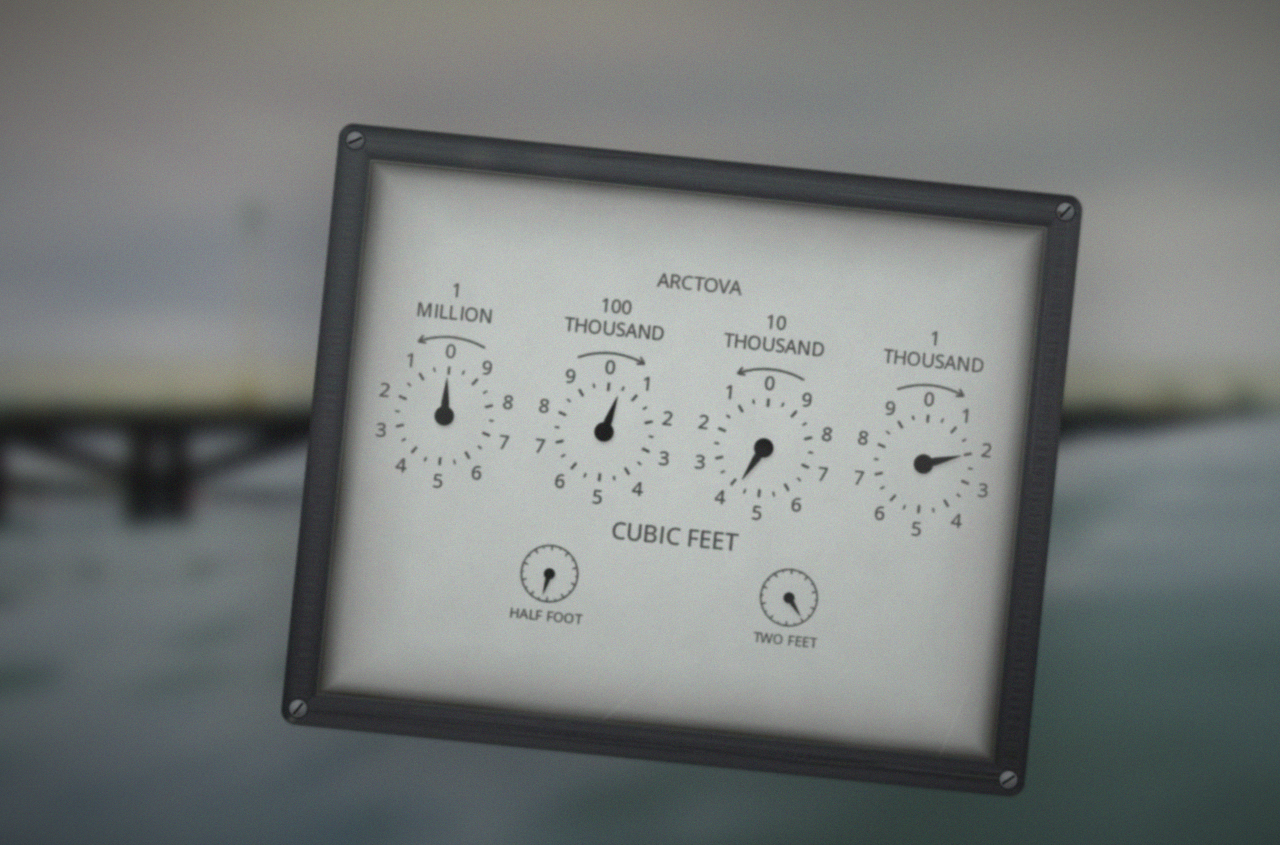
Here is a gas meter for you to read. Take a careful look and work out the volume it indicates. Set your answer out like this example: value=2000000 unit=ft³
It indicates value=4200 unit=ft³
